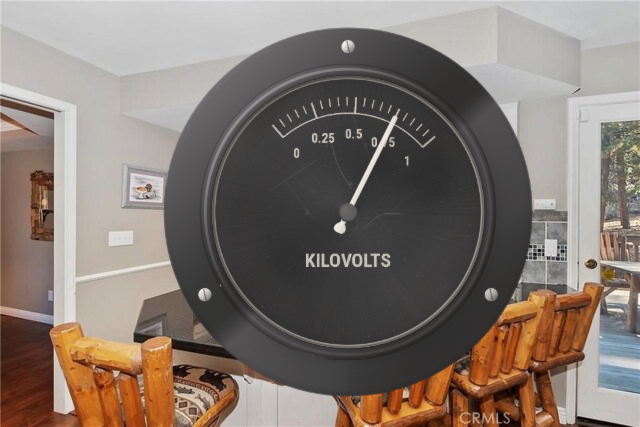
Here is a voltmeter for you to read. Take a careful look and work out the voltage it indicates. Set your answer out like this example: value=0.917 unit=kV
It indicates value=0.75 unit=kV
